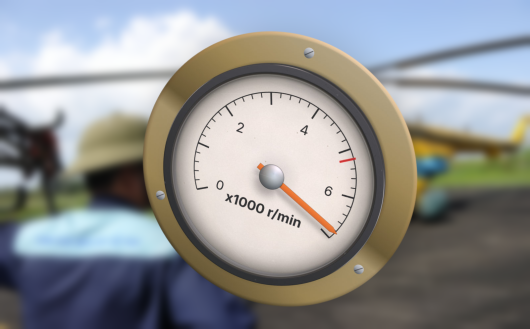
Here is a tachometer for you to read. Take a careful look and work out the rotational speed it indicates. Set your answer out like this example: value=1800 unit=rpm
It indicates value=6800 unit=rpm
